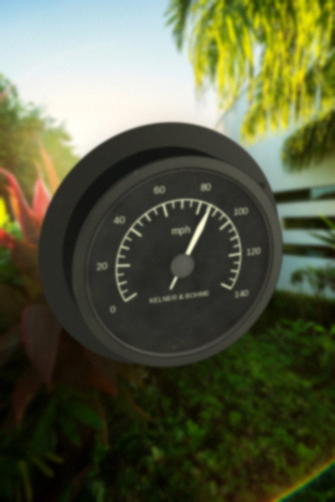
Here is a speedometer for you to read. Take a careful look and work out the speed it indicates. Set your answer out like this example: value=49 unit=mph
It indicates value=85 unit=mph
